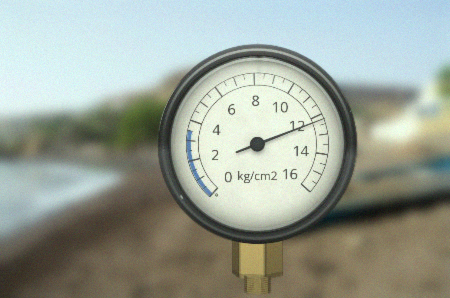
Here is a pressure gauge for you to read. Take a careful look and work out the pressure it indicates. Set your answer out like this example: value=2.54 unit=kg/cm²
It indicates value=12.25 unit=kg/cm²
